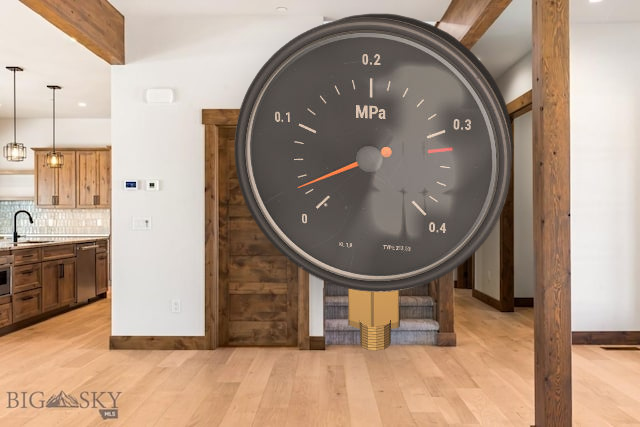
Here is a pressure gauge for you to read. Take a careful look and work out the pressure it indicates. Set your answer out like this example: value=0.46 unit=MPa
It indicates value=0.03 unit=MPa
